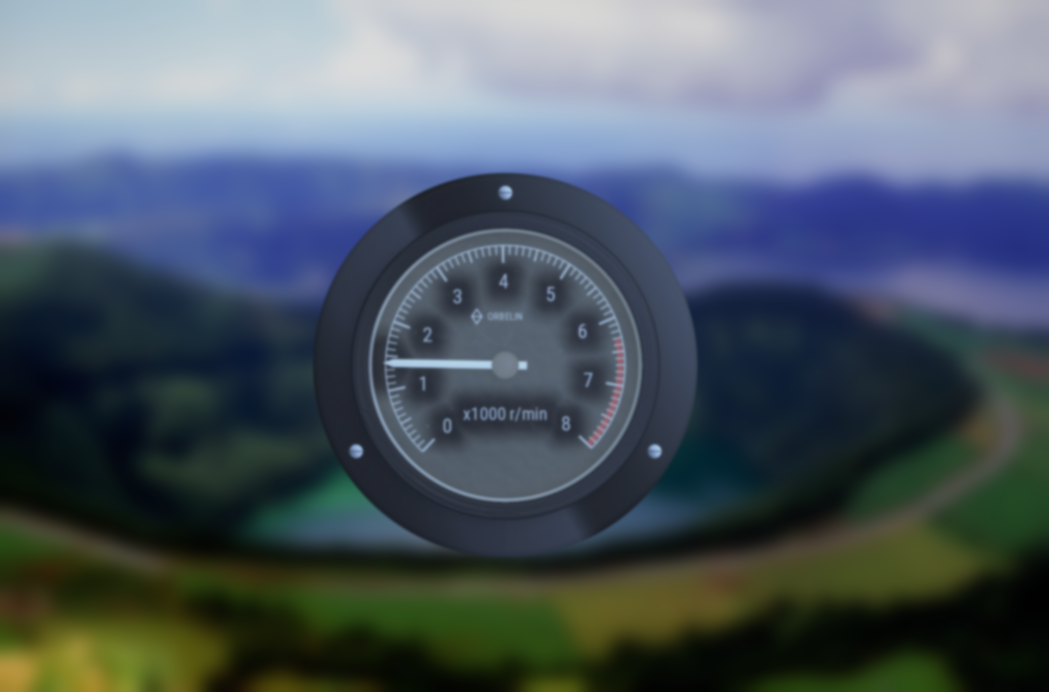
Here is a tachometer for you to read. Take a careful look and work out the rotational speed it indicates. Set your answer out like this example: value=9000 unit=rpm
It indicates value=1400 unit=rpm
